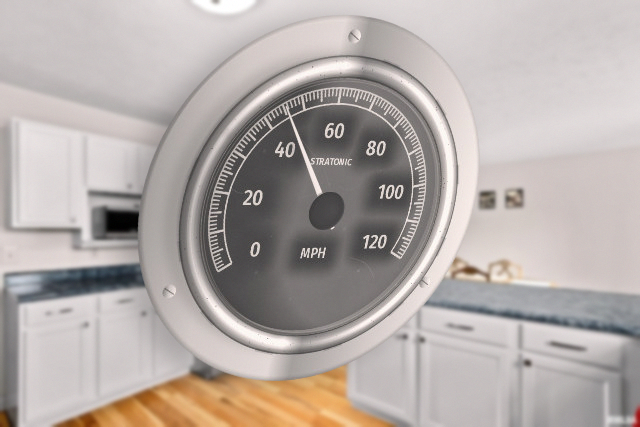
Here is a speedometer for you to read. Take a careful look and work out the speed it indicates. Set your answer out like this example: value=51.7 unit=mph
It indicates value=45 unit=mph
